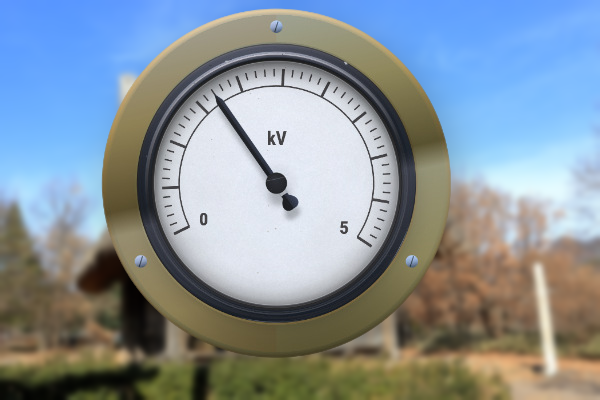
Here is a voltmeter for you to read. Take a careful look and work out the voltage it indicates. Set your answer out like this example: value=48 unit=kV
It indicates value=1.7 unit=kV
